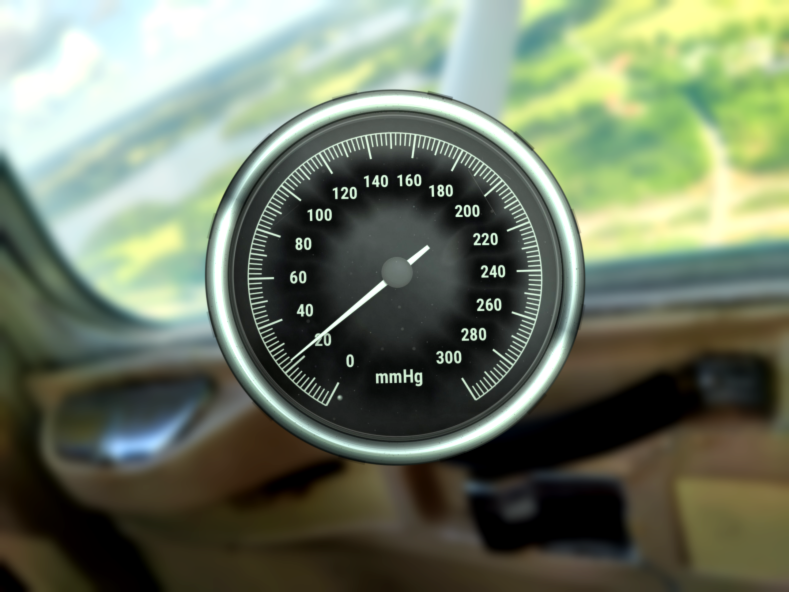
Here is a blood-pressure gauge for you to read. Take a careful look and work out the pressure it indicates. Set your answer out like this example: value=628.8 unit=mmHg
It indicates value=22 unit=mmHg
